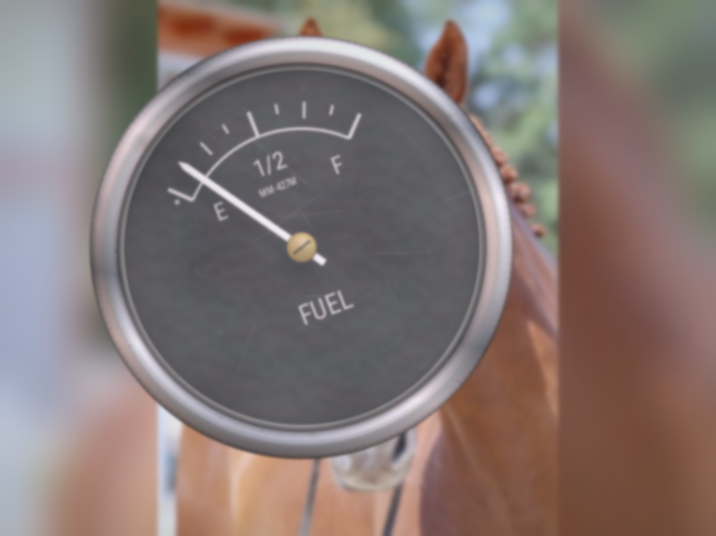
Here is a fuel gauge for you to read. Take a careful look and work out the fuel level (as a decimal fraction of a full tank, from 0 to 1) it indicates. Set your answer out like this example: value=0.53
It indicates value=0.125
